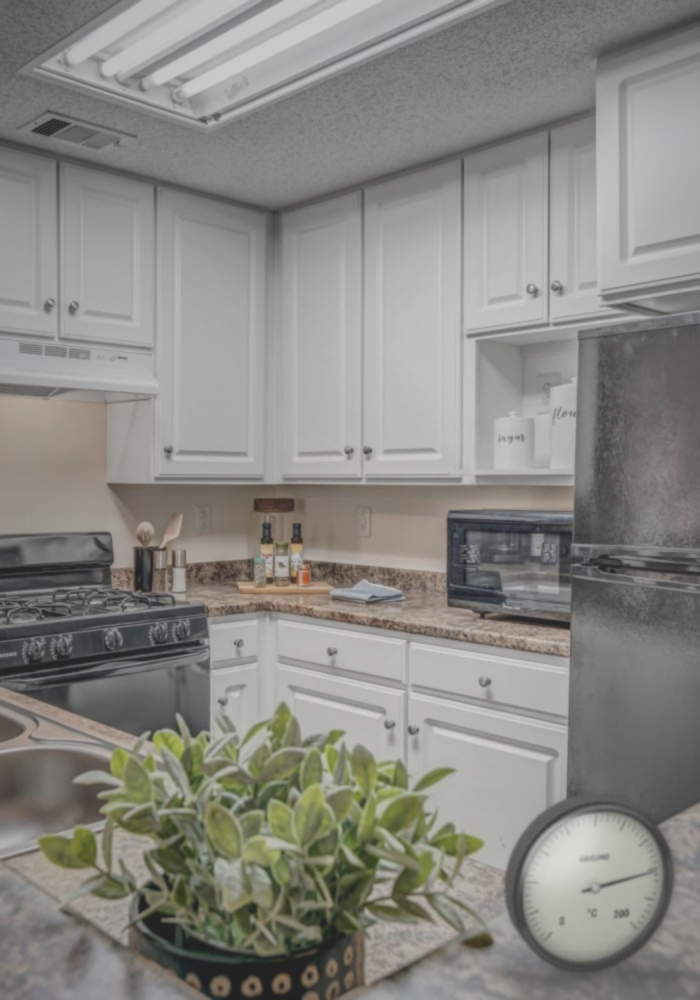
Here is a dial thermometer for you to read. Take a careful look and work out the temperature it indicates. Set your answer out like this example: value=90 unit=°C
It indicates value=160 unit=°C
